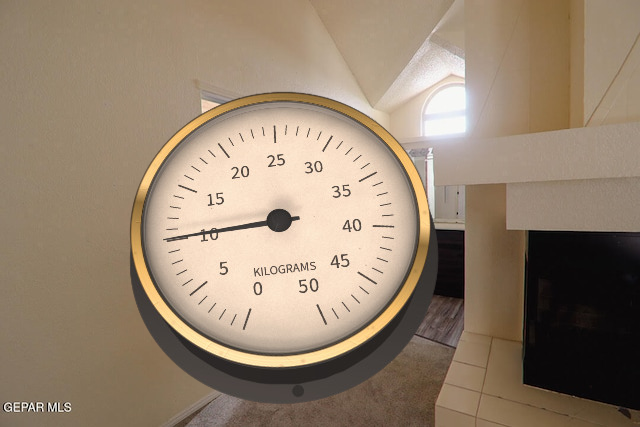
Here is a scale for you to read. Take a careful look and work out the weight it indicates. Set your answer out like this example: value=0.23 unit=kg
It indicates value=10 unit=kg
